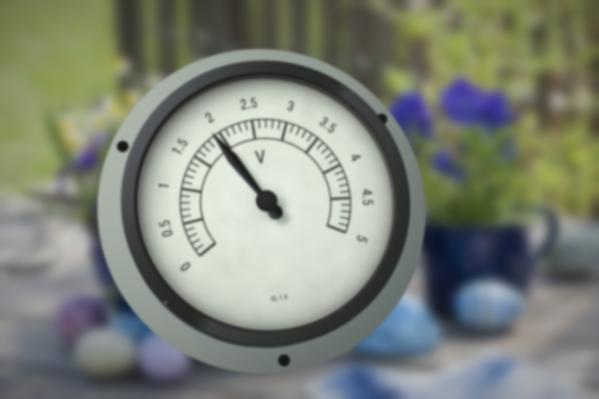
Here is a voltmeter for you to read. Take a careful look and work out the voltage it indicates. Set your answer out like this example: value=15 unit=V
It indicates value=1.9 unit=V
